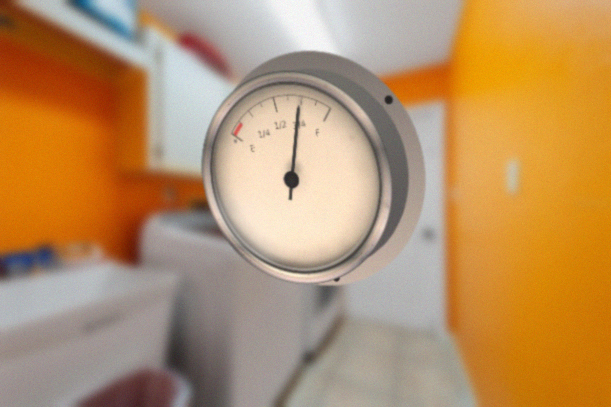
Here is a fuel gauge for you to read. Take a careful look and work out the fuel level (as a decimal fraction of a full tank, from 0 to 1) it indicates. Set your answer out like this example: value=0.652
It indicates value=0.75
